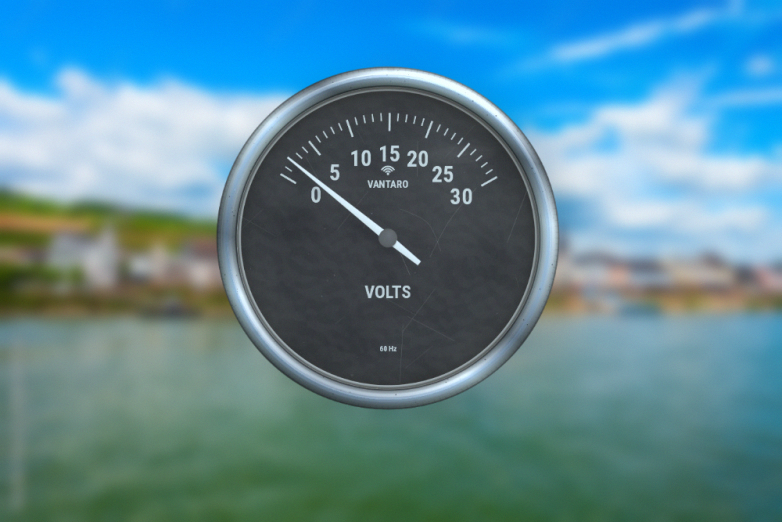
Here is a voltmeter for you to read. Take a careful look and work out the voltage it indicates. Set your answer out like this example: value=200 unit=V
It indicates value=2 unit=V
